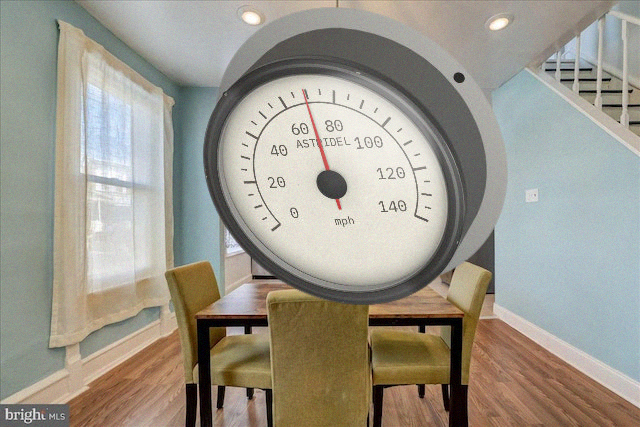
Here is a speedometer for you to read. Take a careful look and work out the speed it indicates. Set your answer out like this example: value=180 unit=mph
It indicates value=70 unit=mph
